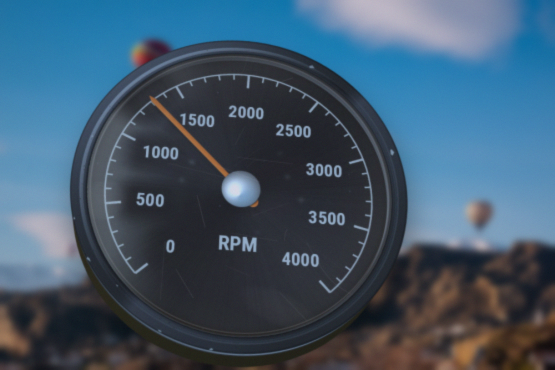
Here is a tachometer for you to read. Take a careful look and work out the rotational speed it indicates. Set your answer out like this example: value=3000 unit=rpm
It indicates value=1300 unit=rpm
